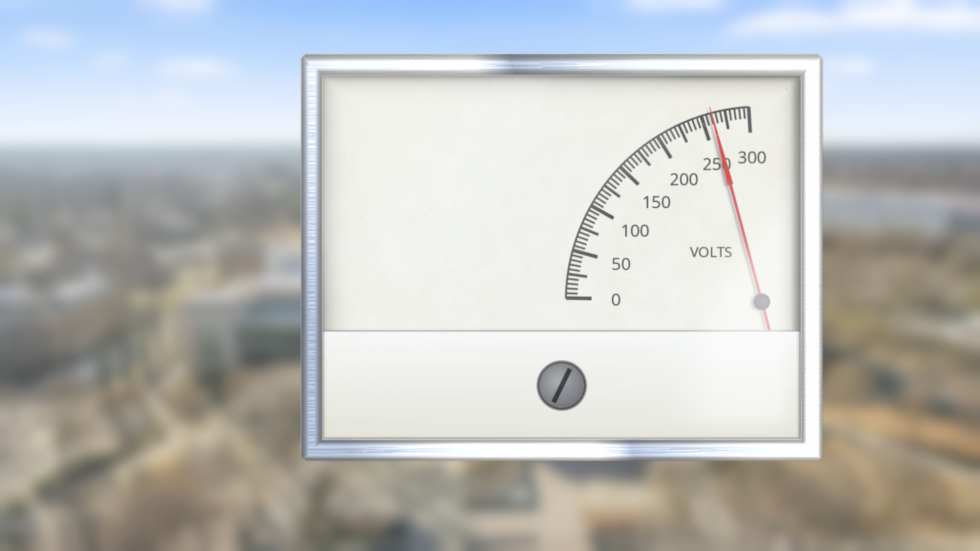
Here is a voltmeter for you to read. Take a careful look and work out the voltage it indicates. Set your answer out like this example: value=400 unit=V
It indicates value=260 unit=V
